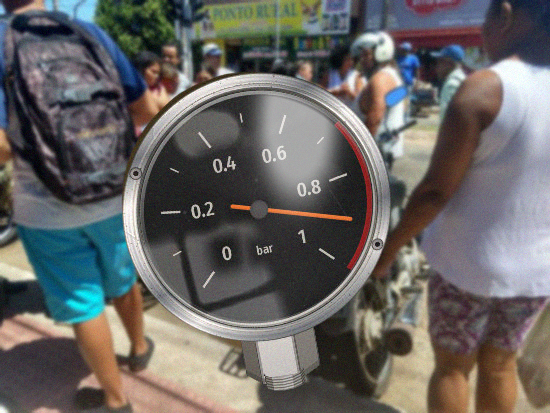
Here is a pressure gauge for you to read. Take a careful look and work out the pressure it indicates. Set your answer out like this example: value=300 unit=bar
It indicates value=0.9 unit=bar
